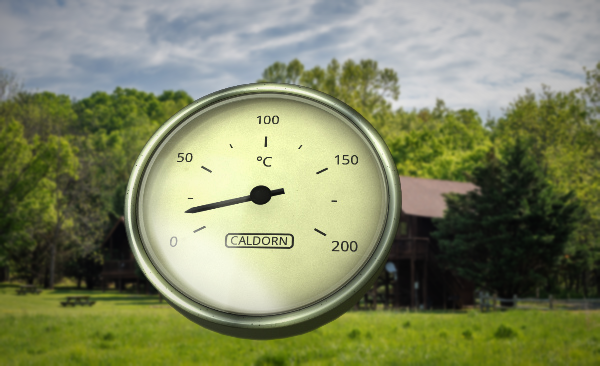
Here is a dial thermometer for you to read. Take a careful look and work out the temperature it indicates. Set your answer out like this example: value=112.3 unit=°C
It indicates value=12.5 unit=°C
